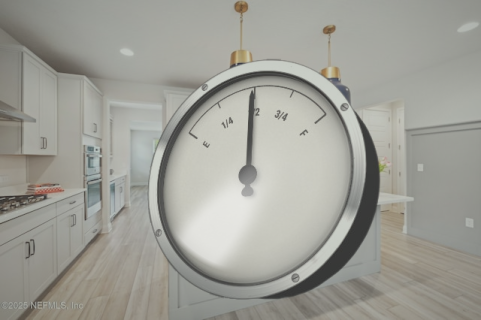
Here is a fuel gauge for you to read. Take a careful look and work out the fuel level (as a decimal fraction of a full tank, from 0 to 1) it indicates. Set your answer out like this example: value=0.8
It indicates value=0.5
